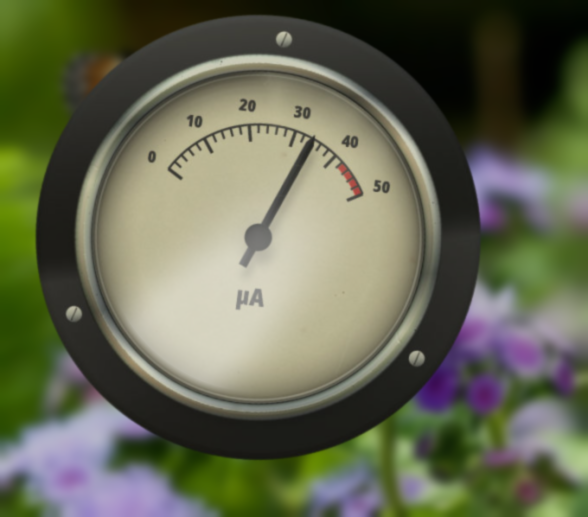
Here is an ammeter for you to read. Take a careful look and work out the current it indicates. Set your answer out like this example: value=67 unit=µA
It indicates value=34 unit=µA
